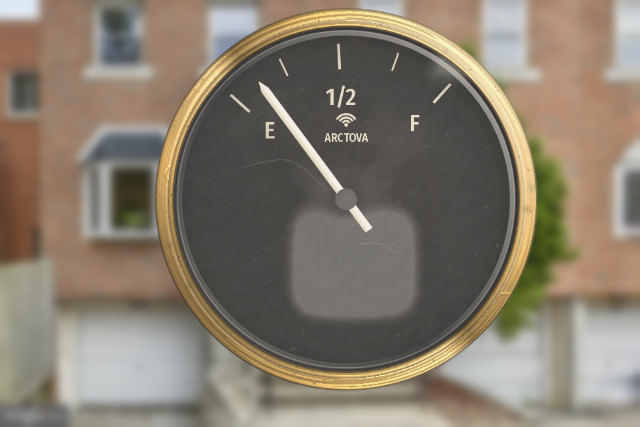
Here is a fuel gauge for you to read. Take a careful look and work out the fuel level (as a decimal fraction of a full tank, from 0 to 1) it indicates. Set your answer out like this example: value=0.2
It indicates value=0.125
